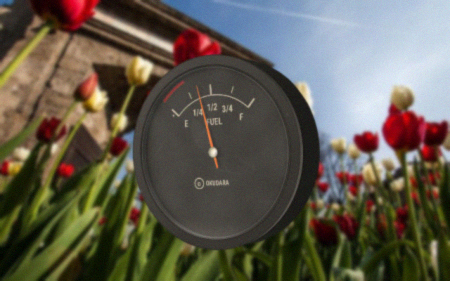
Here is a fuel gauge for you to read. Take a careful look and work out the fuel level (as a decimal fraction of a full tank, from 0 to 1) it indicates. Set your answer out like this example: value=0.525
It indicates value=0.375
